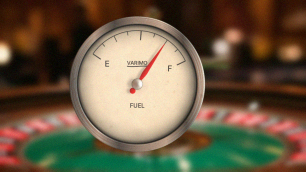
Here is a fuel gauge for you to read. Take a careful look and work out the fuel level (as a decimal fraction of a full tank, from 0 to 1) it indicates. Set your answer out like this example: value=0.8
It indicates value=0.75
